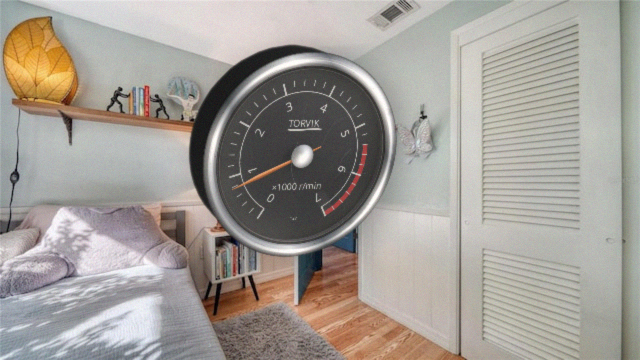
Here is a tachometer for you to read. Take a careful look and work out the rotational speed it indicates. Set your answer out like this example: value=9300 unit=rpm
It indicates value=800 unit=rpm
